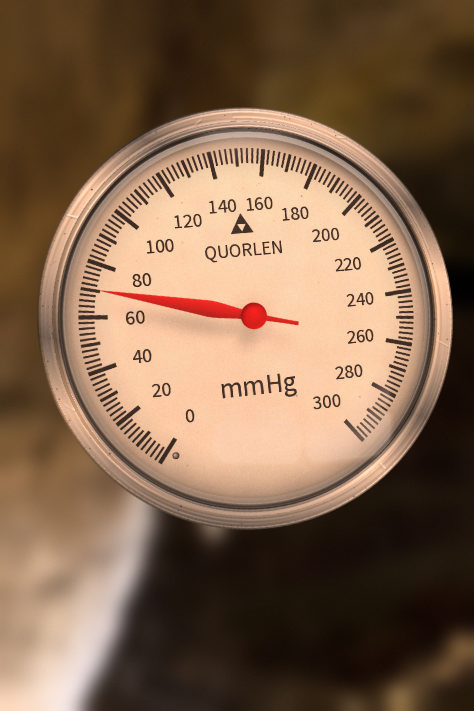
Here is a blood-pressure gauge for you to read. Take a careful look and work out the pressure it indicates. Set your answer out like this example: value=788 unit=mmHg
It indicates value=70 unit=mmHg
